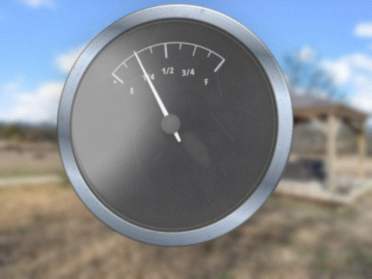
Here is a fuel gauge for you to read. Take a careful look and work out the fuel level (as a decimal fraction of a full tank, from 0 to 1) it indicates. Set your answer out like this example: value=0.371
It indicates value=0.25
